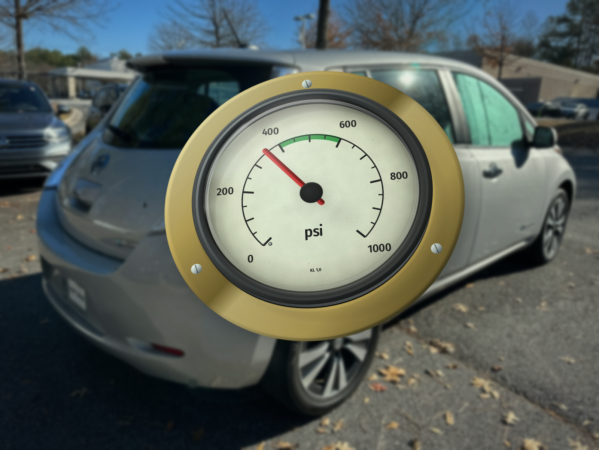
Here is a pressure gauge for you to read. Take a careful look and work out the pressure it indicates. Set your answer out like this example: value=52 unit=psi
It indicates value=350 unit=psi
